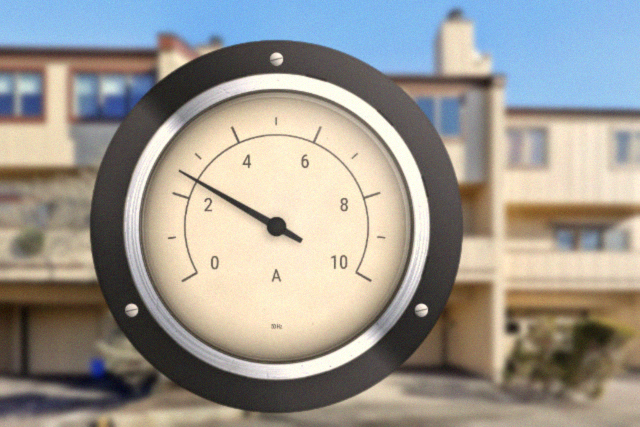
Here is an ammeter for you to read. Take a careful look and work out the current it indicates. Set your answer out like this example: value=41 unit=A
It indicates value=2.5 unit=A
